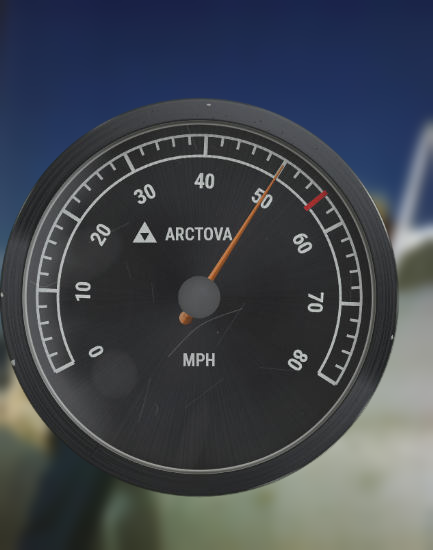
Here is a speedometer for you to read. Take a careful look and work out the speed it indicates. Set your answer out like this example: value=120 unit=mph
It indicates value=50 unit=mph
